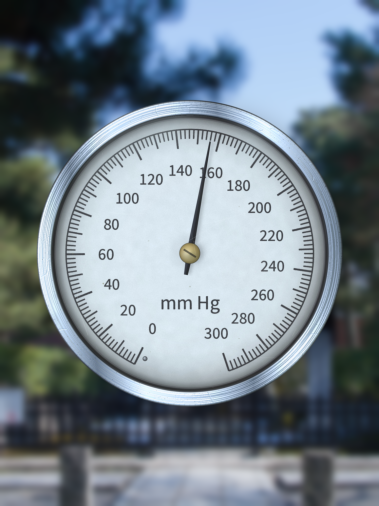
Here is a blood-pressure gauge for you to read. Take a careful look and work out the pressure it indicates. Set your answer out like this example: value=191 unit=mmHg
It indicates value=156 unit=mmHg
